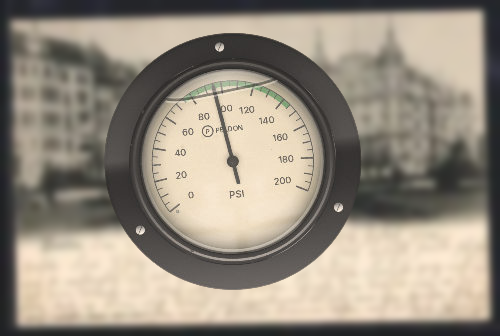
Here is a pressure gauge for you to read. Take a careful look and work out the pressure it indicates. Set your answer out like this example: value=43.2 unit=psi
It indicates value=95 unit=psi
